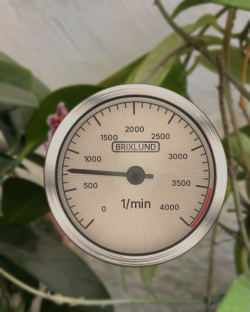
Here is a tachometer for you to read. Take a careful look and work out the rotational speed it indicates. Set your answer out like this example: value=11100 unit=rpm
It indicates value=750 unit=rpm
